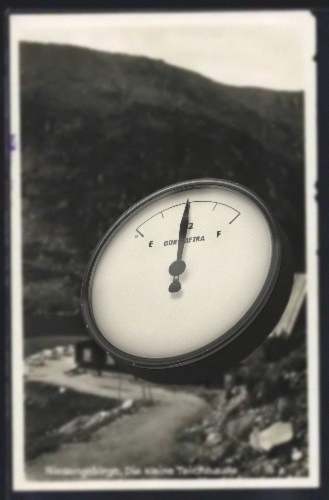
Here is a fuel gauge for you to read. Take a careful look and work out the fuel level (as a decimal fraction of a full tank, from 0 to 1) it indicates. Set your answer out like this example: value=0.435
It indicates value=0.5
